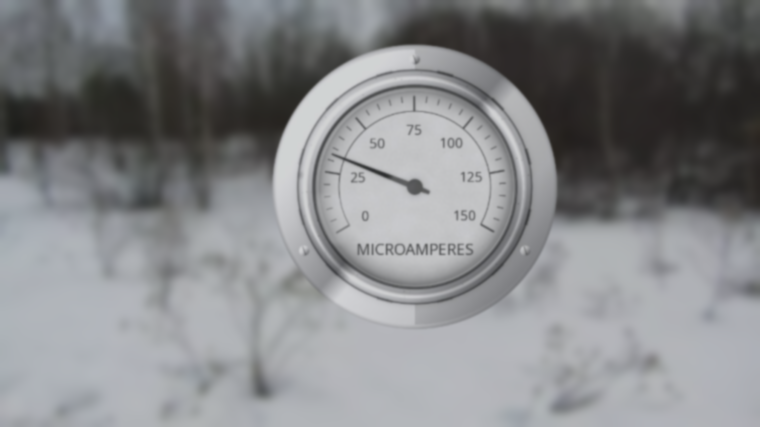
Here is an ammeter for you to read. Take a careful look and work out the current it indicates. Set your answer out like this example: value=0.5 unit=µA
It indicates value=32.5 unit=µA
